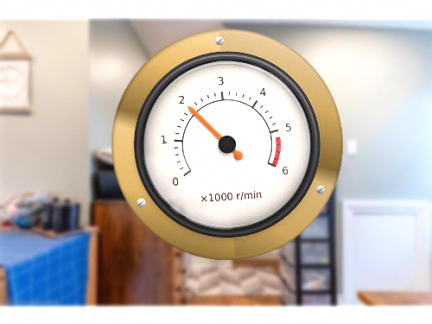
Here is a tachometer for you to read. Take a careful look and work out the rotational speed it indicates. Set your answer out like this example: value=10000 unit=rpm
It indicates value=2000 unit=rpm
